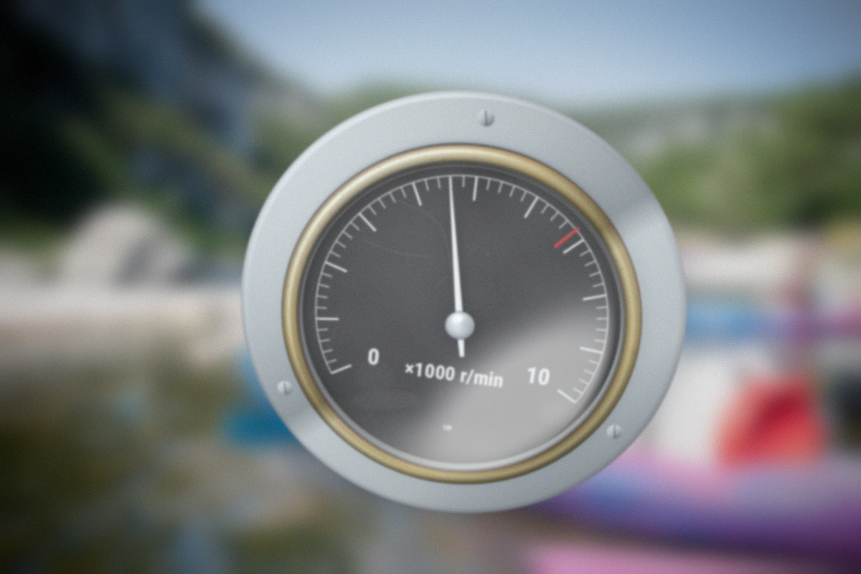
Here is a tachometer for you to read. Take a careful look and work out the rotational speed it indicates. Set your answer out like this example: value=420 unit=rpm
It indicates value=4600 unit=rpm
